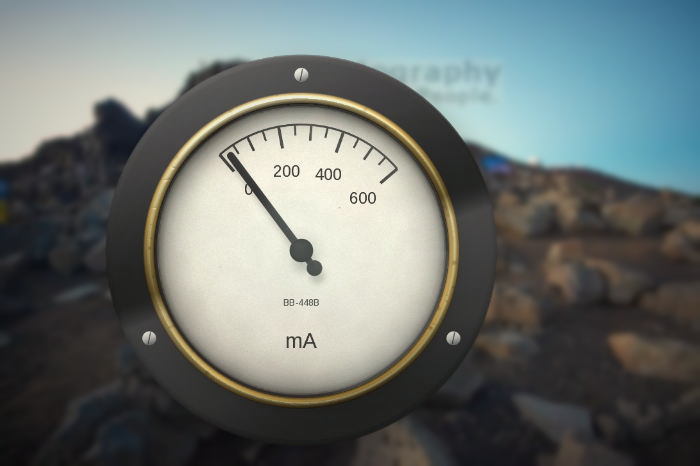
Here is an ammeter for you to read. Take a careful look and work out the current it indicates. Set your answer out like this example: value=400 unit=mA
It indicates value=25 unit=mA
